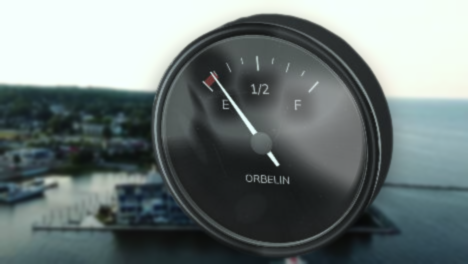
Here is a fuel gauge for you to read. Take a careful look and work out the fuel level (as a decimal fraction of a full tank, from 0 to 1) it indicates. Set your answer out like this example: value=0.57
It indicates value=0.125
